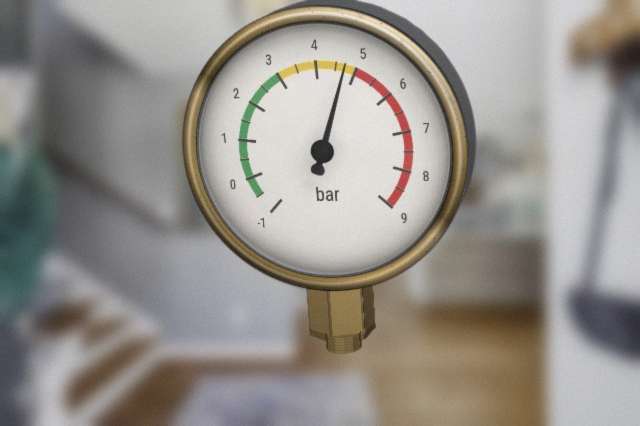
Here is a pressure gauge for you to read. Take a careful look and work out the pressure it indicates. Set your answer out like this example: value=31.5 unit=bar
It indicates value=4.75 unit=bar
